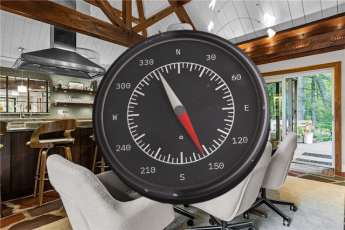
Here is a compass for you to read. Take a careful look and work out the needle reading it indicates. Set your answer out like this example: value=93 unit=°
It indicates value=155 unit=°
